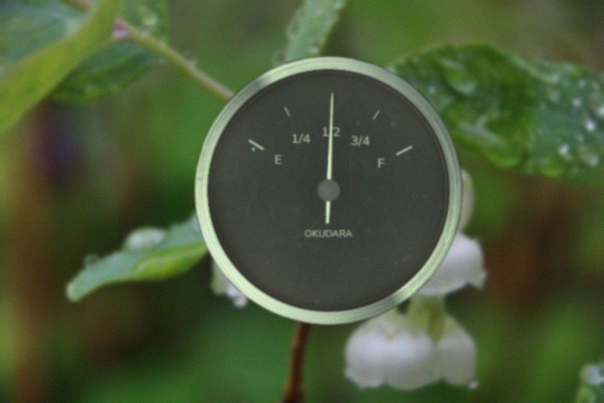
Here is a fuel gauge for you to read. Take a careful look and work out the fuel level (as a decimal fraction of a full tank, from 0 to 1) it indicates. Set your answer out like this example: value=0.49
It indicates value=0.5
